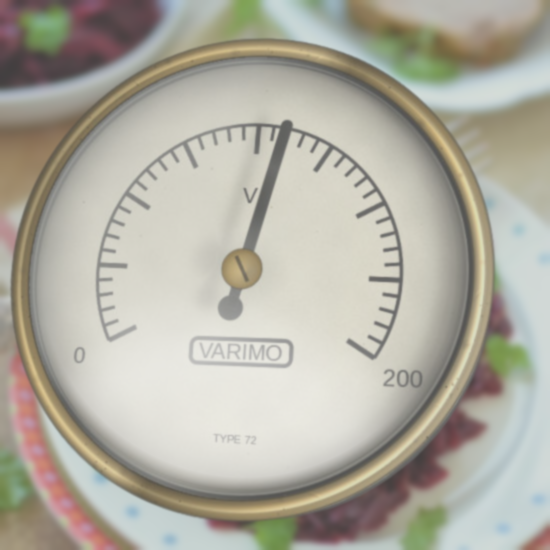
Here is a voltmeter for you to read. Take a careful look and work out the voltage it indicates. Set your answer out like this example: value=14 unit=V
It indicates value=110 unit=V
